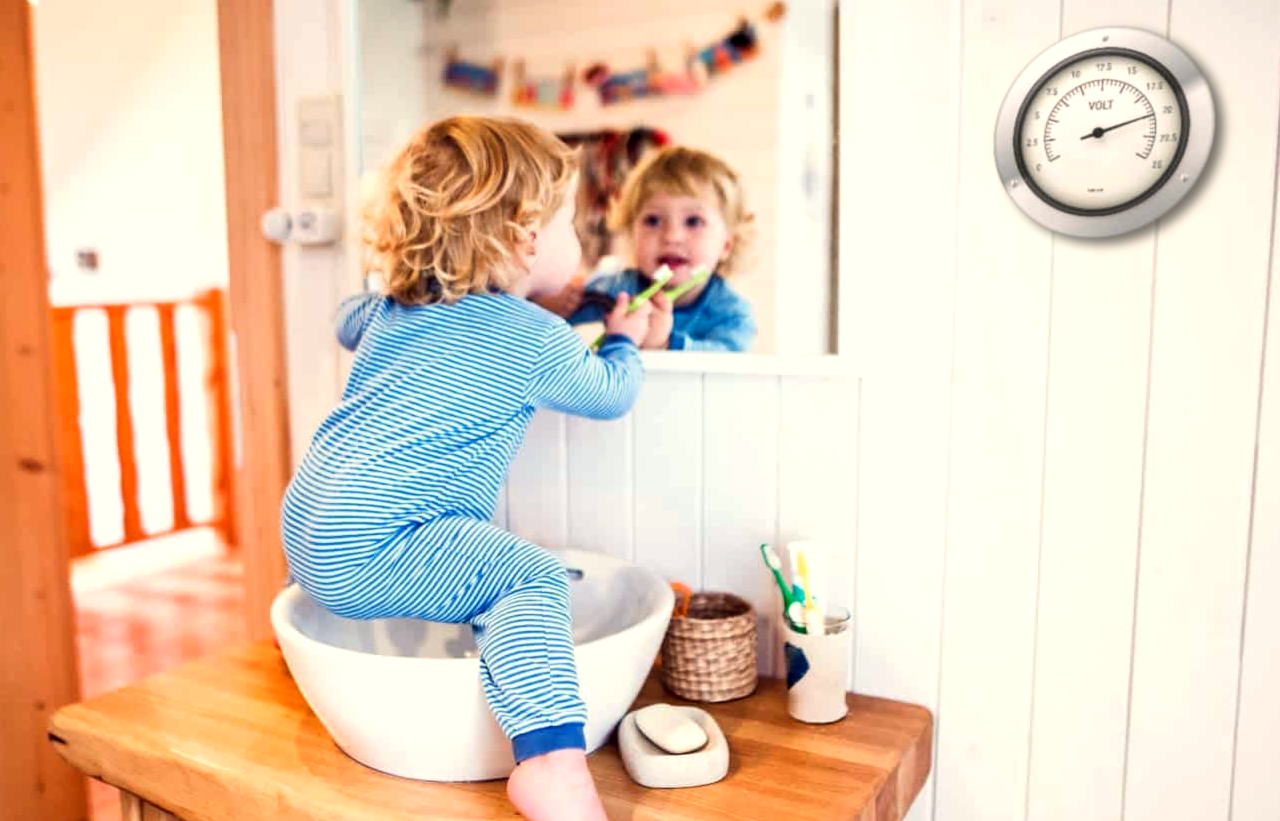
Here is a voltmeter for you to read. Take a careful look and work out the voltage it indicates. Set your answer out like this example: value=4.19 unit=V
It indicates value=20 unit=V
